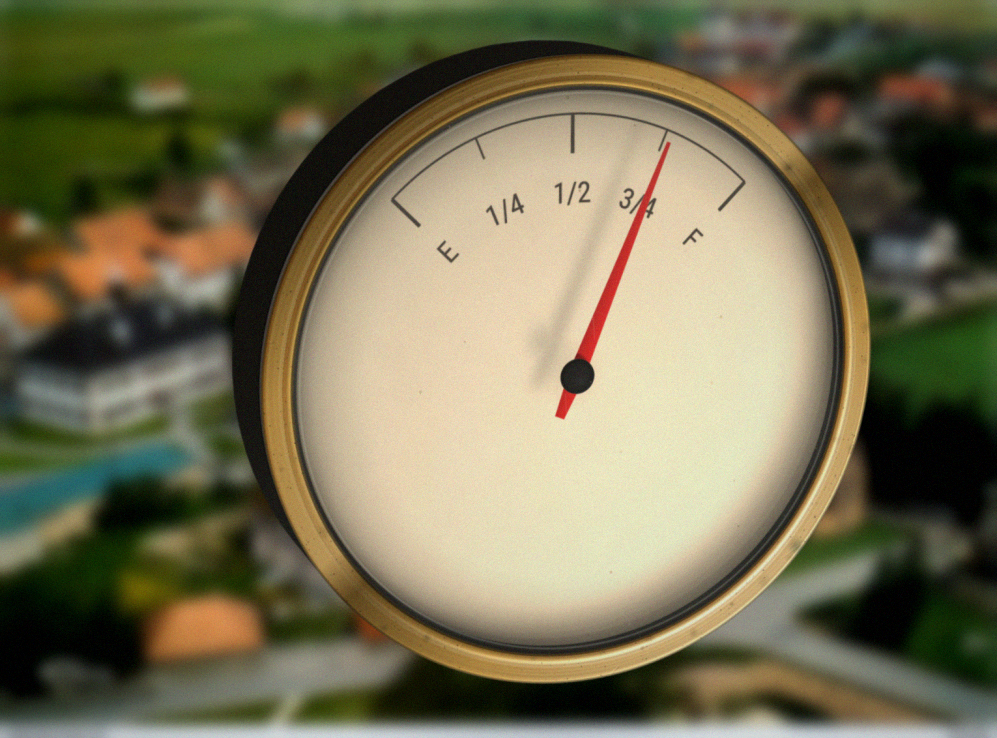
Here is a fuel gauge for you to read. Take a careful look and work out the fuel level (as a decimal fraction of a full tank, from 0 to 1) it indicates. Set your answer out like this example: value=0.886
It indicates value=0.75
